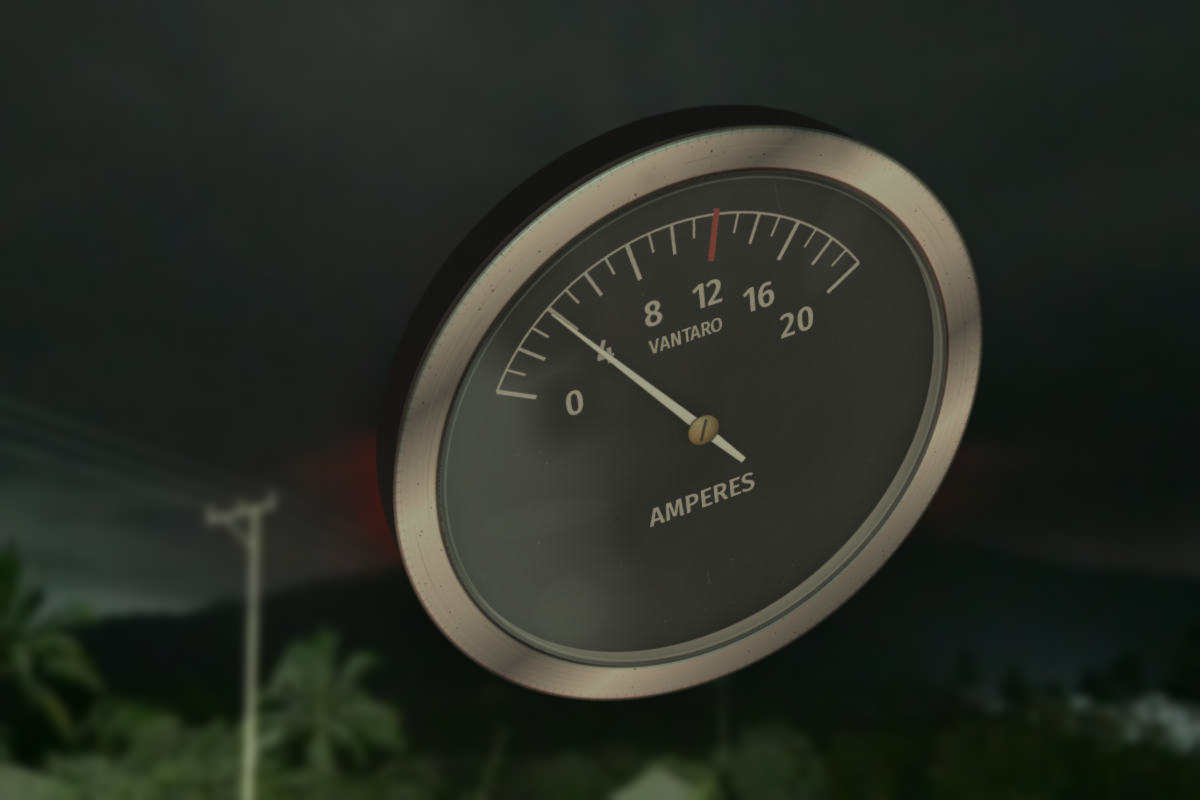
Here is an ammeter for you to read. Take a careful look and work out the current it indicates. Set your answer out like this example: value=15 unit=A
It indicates value=4 unit=A
